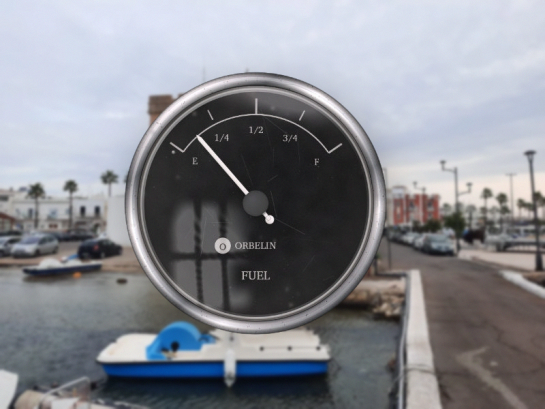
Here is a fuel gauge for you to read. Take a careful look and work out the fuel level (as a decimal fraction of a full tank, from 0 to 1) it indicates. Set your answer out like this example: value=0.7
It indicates value=0.125
